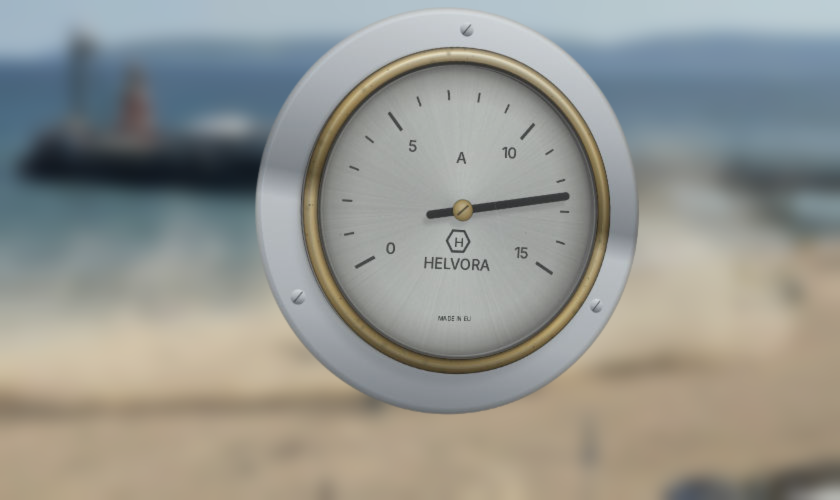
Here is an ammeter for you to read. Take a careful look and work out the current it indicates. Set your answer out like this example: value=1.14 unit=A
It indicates value=12.5 unit=A
